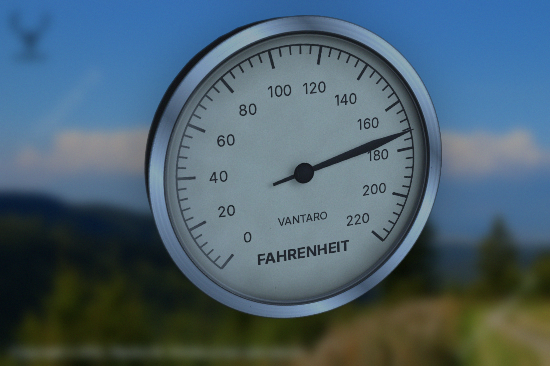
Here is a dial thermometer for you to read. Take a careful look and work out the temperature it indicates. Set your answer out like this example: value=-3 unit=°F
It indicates value=172 unit=°F
